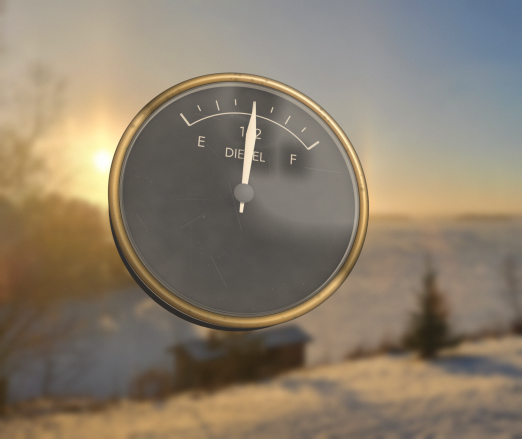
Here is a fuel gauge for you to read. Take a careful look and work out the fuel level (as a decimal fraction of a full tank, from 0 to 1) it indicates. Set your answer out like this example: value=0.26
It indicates value=0.5
